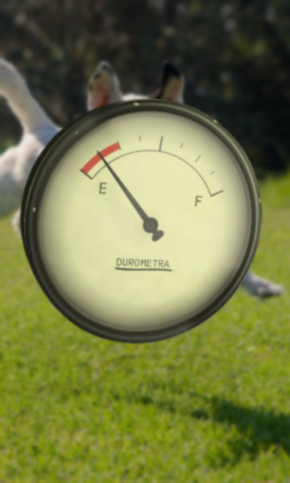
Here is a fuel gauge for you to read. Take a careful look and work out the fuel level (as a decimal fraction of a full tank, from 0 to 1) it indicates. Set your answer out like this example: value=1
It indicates value=0.125
